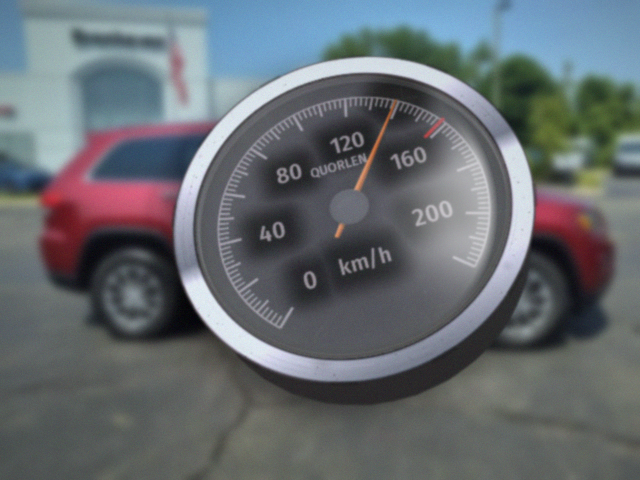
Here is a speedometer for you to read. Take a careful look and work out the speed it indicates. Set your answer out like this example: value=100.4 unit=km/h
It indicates value=140 unit=km/h
